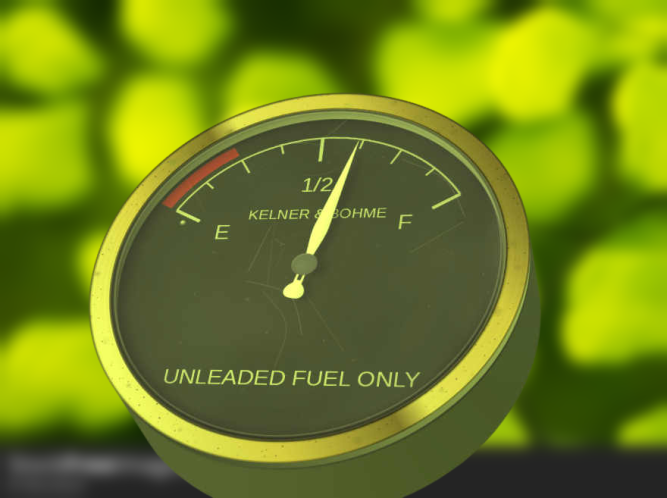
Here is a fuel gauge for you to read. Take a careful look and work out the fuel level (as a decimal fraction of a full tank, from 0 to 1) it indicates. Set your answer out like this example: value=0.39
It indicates value=0.625
